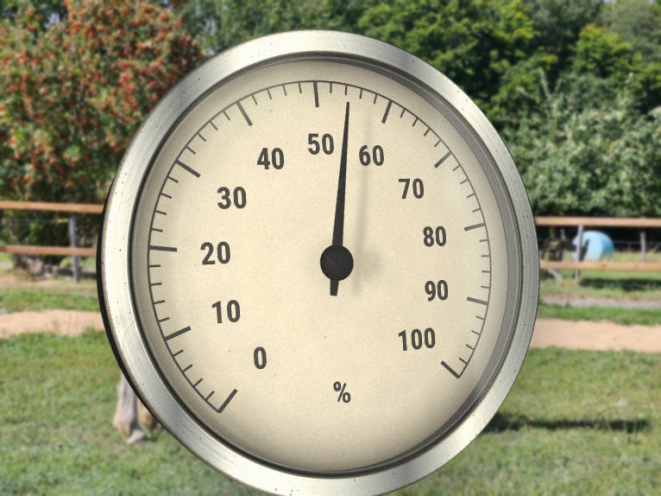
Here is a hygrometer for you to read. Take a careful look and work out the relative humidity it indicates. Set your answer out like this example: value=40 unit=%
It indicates value=54 unit=%
